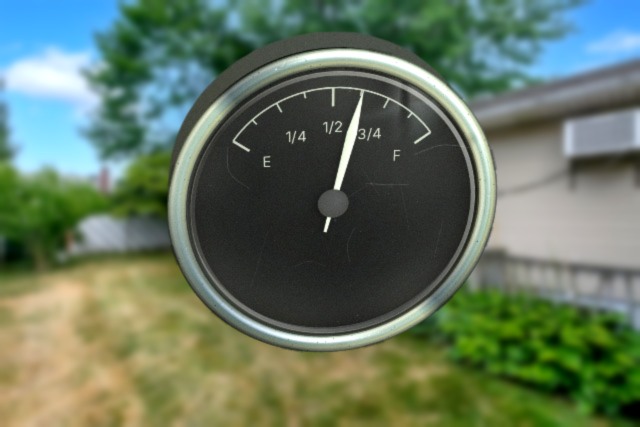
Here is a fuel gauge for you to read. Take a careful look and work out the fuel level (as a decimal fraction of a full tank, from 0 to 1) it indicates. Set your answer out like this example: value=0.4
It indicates value=0.625
